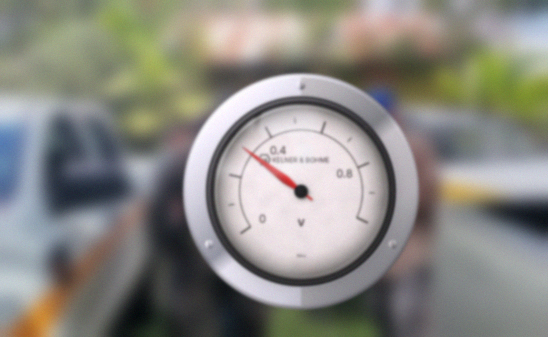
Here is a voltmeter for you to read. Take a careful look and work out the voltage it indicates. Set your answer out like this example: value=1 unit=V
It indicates value=0.3 unit=V
